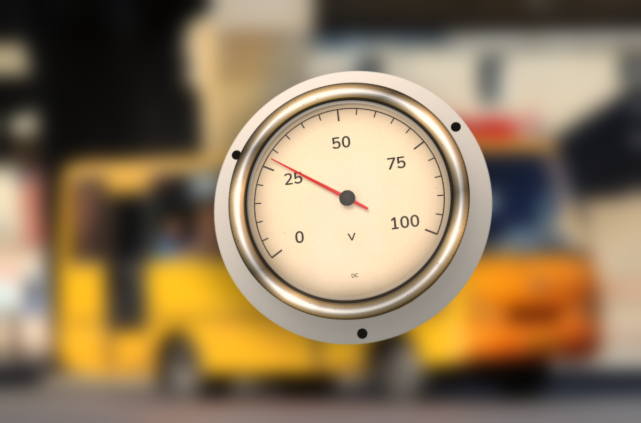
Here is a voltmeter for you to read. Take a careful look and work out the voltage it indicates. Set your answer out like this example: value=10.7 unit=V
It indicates value=27.5 unit=V
